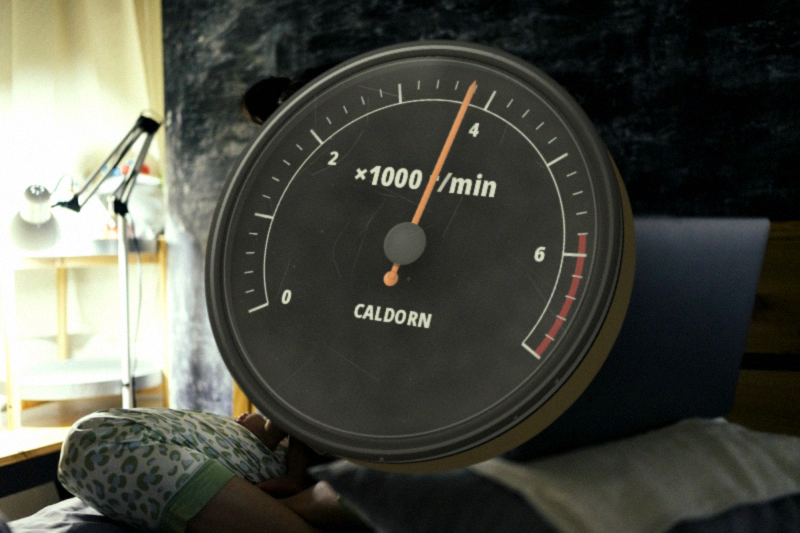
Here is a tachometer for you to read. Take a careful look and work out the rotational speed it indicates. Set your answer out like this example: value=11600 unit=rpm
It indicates value=3800 unit=rpm
